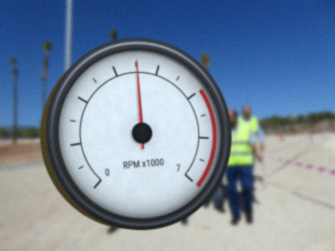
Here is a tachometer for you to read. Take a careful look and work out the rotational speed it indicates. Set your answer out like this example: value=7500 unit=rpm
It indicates value=3500 unit=rpm
